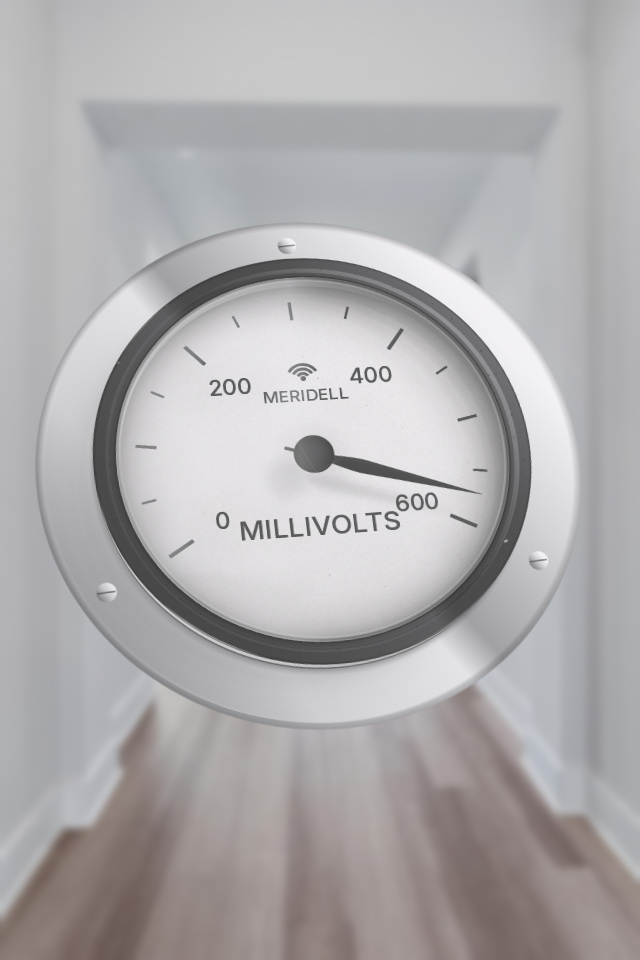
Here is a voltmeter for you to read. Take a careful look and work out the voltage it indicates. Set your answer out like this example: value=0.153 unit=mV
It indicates value=575 unit=mV
